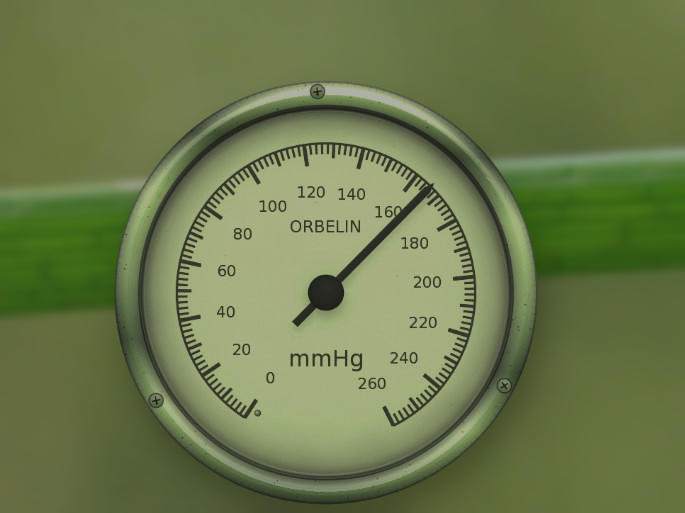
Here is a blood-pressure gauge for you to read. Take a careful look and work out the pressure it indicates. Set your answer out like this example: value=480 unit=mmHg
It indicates value=166 unit=mmHg
